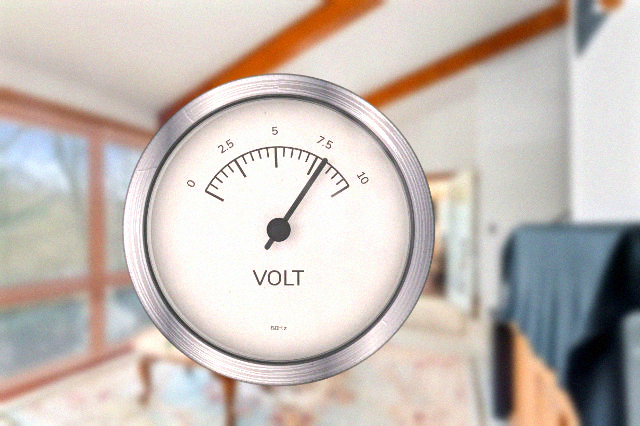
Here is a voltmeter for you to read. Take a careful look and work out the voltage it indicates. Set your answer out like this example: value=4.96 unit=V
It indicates value=8 unit=V
